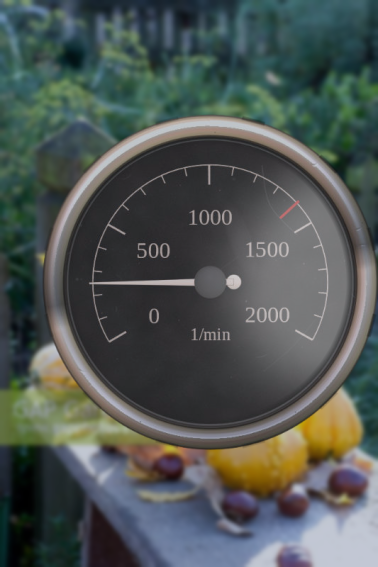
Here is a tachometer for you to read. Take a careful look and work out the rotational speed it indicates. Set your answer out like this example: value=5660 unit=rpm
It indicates value=250 unit=rpm
